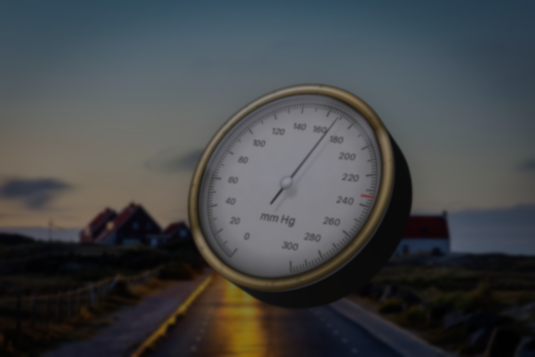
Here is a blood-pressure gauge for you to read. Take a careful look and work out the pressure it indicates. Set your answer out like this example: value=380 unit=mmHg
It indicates value=170 unit=mmHg
